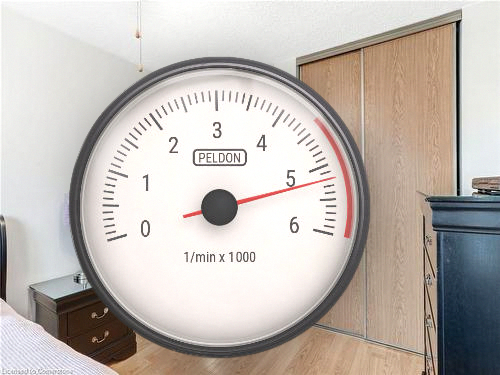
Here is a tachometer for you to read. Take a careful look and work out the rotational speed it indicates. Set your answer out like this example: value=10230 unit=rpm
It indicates value=5200 unit=rpm
